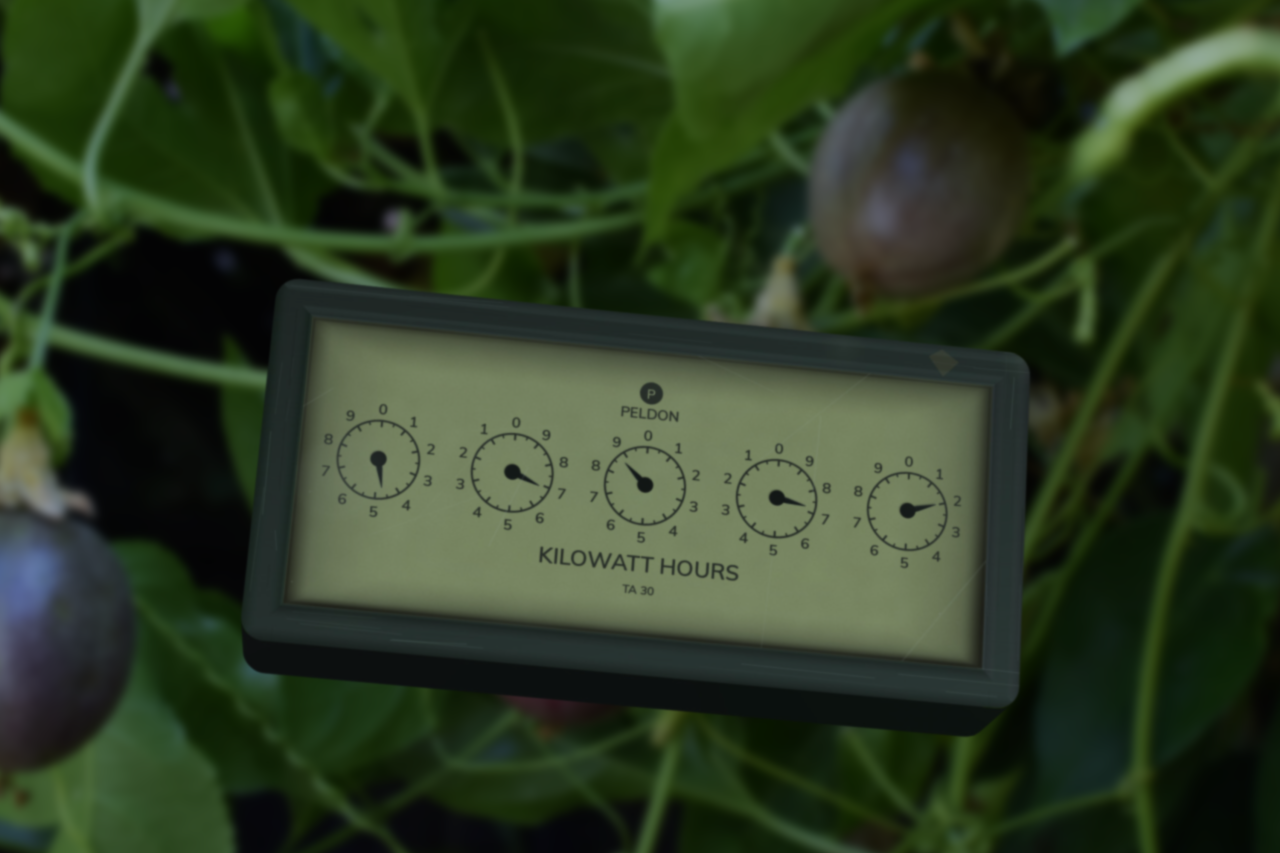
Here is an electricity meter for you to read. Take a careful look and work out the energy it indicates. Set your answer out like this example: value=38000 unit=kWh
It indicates value=46872 unit=kWh
